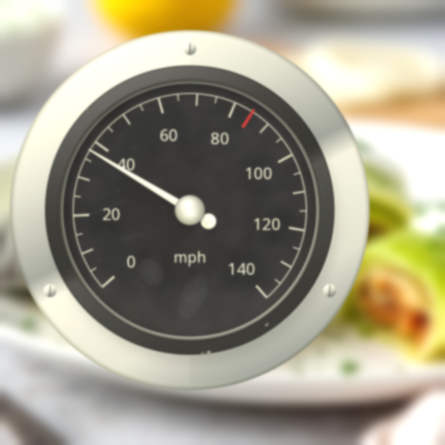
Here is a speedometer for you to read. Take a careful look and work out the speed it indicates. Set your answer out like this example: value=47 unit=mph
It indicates value=37.5 unit=mph
